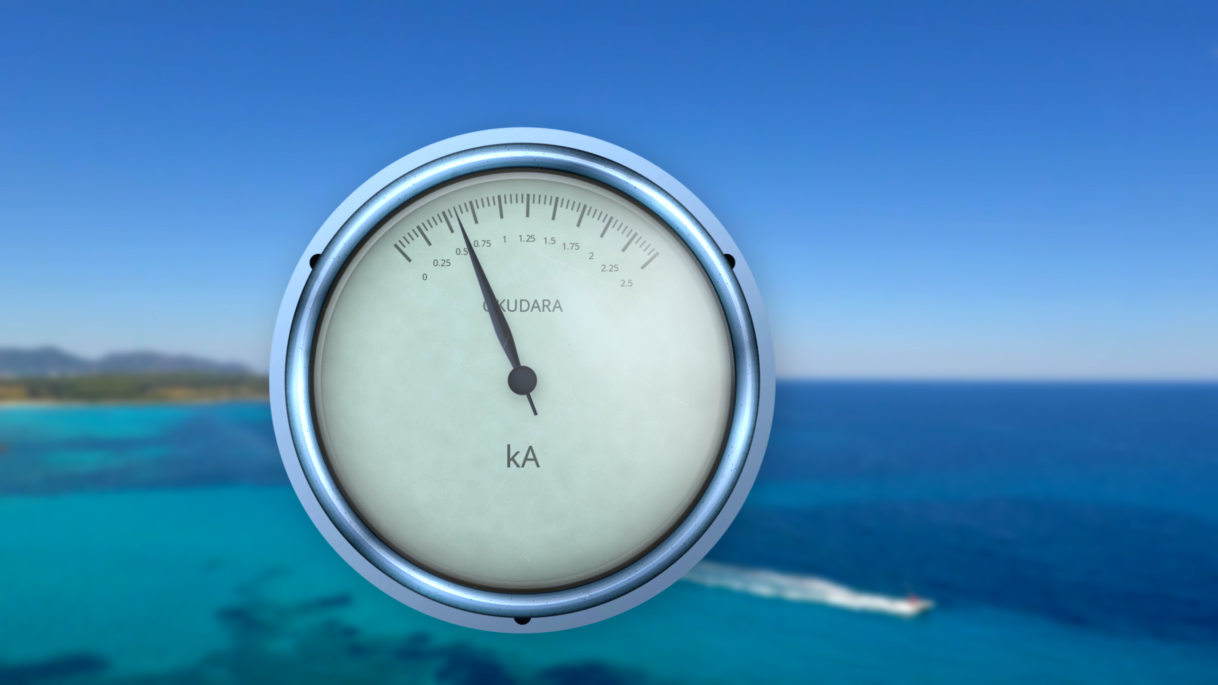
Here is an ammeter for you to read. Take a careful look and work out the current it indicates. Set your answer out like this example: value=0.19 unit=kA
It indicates value=0.6 unit=kA
